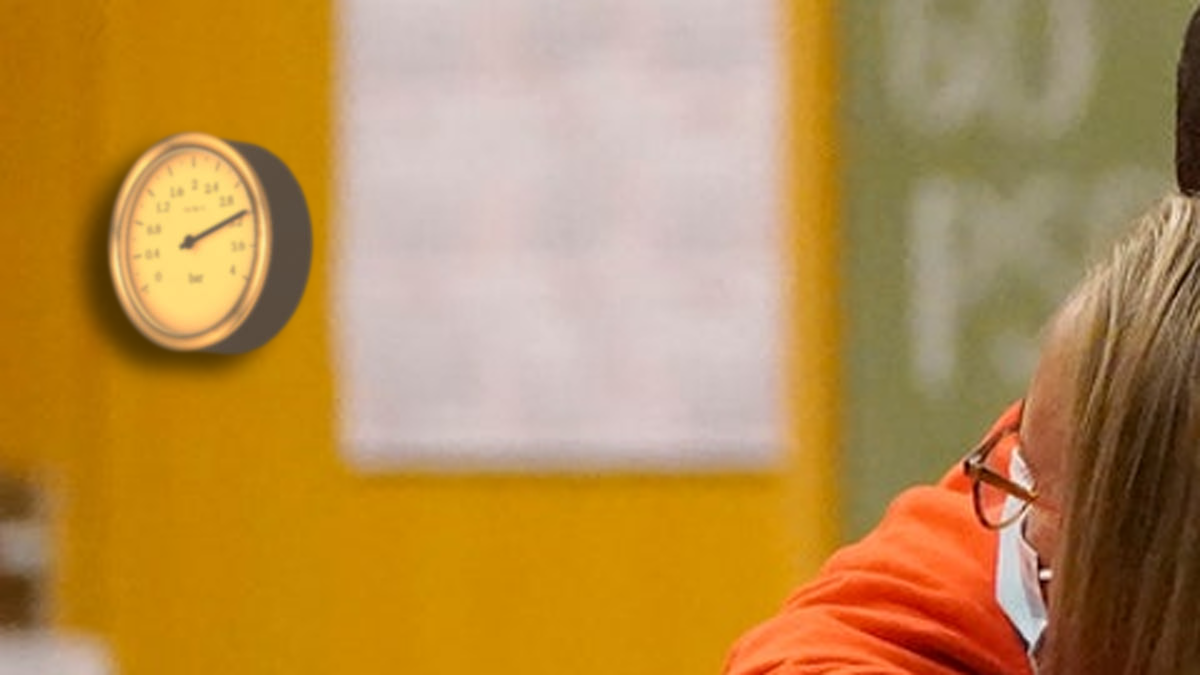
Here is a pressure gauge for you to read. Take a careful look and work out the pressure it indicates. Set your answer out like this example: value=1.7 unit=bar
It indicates value=3.2 unit=bar
